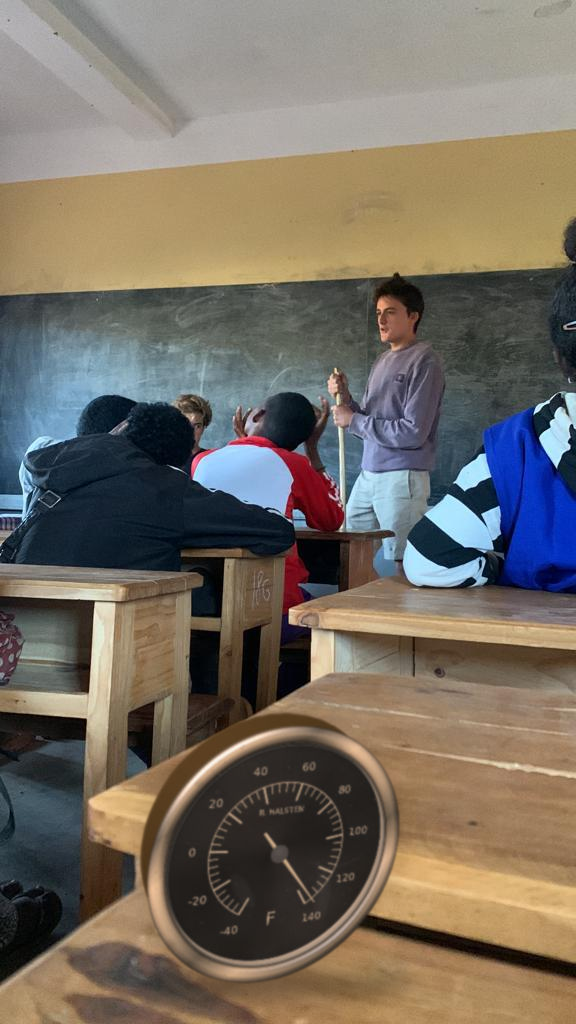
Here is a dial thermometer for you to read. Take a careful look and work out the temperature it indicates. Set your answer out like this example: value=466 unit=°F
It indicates value=136 unit=°F
